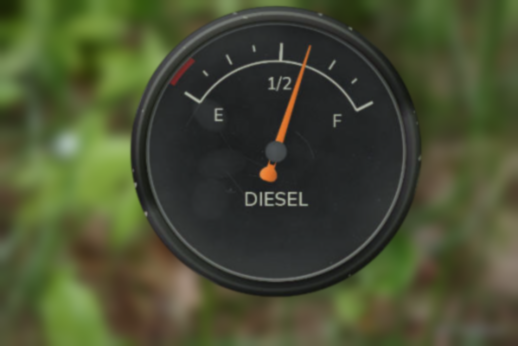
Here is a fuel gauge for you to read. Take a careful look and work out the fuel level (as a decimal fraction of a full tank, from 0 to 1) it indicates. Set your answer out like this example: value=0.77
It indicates value=0.625
